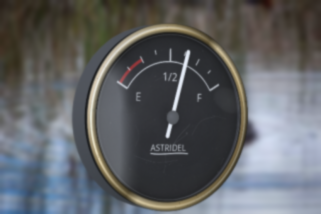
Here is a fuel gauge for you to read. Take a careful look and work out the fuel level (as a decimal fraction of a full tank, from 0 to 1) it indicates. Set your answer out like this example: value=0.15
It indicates value=0.625
